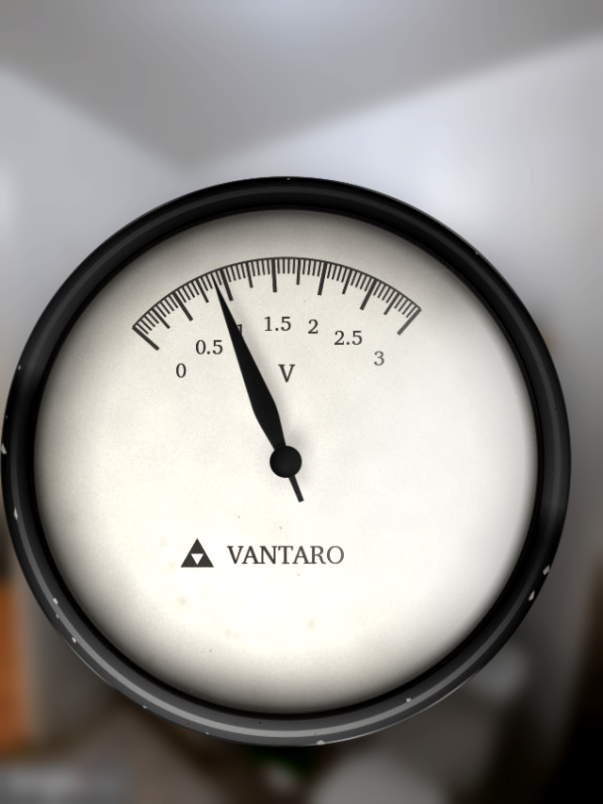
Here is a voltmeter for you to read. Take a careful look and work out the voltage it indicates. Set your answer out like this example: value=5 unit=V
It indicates value=0.9 unit=V
